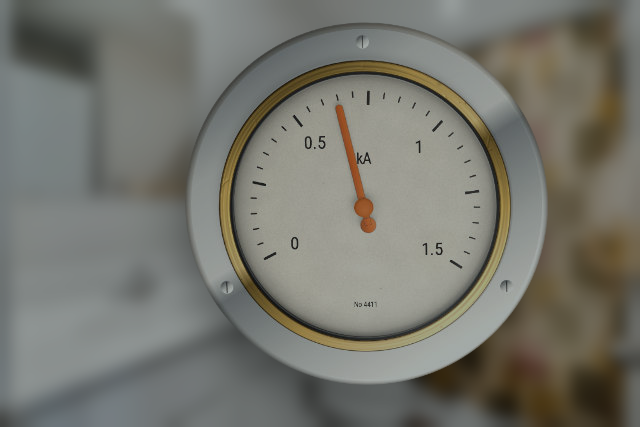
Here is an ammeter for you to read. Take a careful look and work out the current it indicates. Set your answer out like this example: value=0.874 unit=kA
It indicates value=0.65 unit=kA
